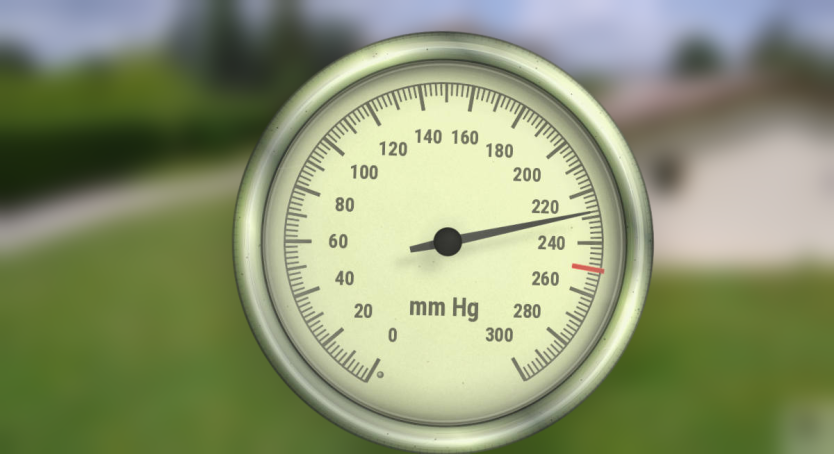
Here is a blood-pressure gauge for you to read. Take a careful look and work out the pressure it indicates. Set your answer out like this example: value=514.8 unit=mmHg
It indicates value=228 unit=mmHg
